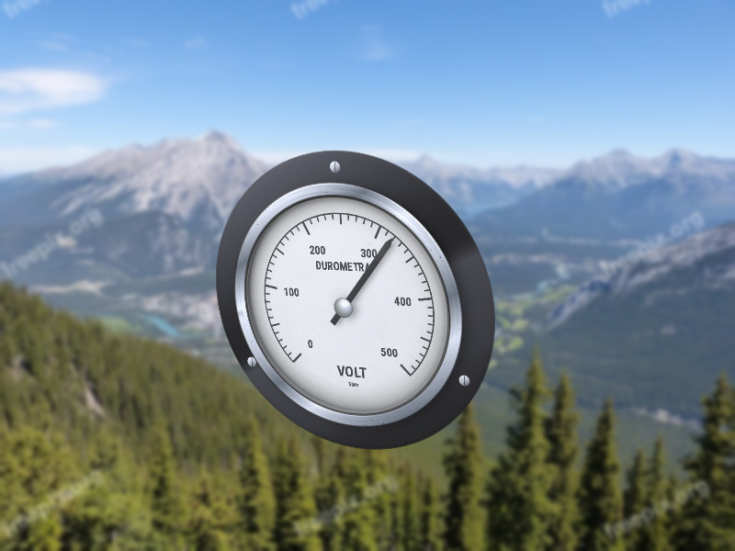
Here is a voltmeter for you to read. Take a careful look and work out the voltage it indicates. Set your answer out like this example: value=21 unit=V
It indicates value=320 unit=V
